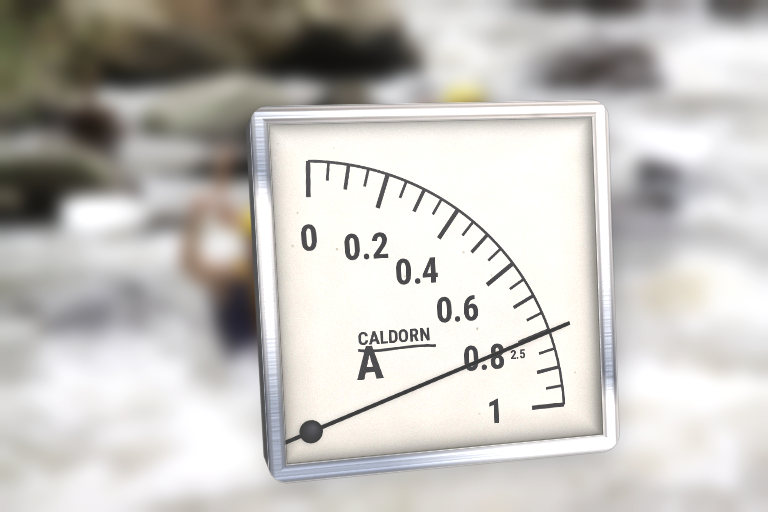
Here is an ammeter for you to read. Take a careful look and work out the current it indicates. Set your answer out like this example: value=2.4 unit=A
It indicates value=0.8 unit=A
